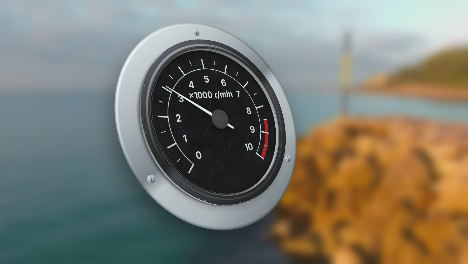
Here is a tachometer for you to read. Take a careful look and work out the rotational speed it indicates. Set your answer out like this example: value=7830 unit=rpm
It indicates value=3000 unit=rpm
